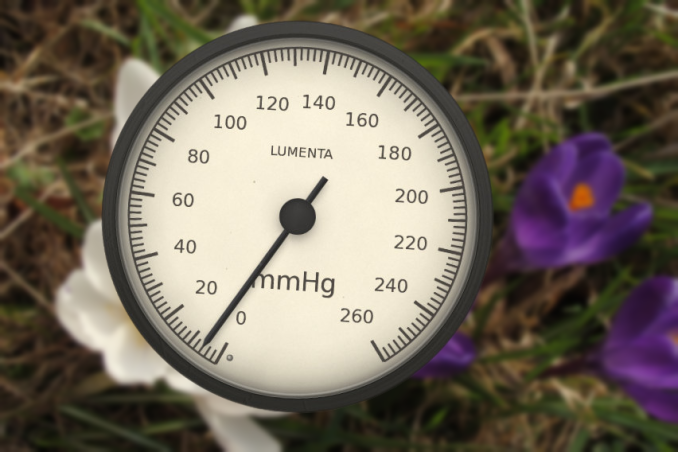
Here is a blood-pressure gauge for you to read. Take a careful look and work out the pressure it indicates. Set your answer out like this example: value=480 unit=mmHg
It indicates value=6 unit=mmHg
